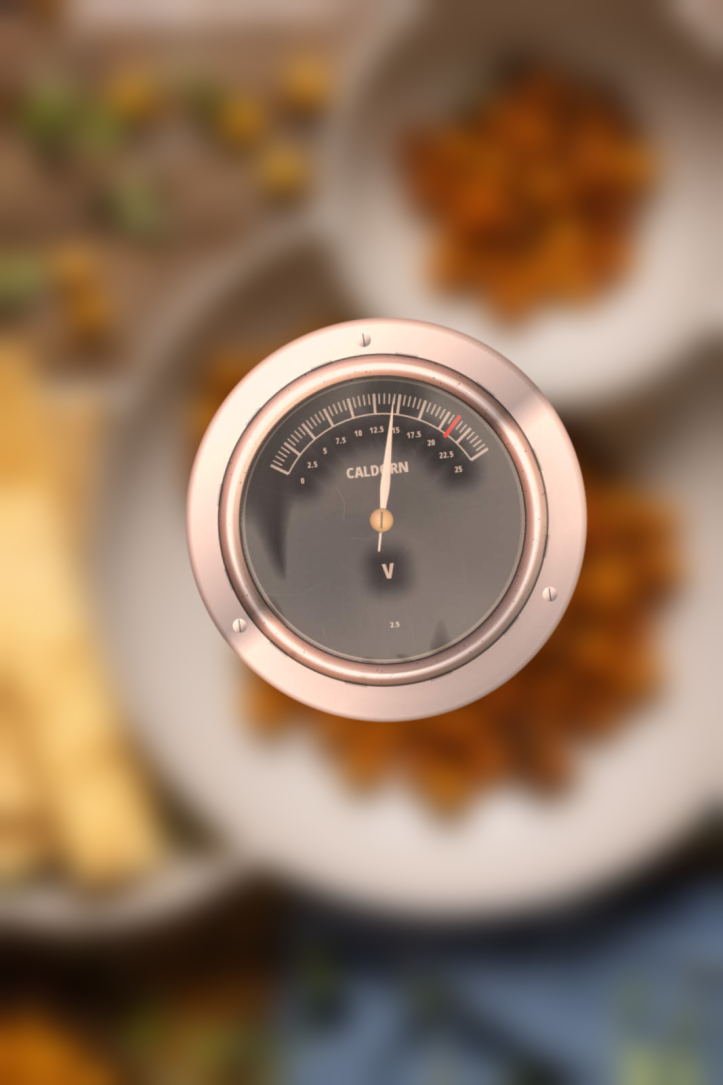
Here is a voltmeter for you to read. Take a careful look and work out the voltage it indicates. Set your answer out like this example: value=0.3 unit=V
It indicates value=14.5 unit=V
